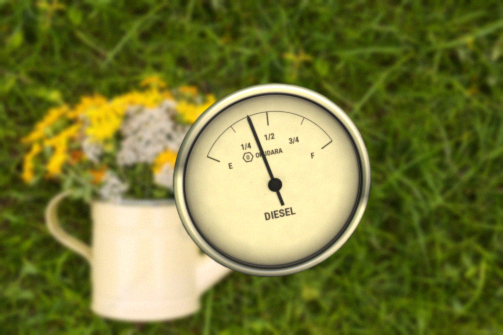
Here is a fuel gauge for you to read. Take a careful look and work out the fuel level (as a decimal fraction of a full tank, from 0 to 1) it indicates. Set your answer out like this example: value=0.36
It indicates value=0.375
